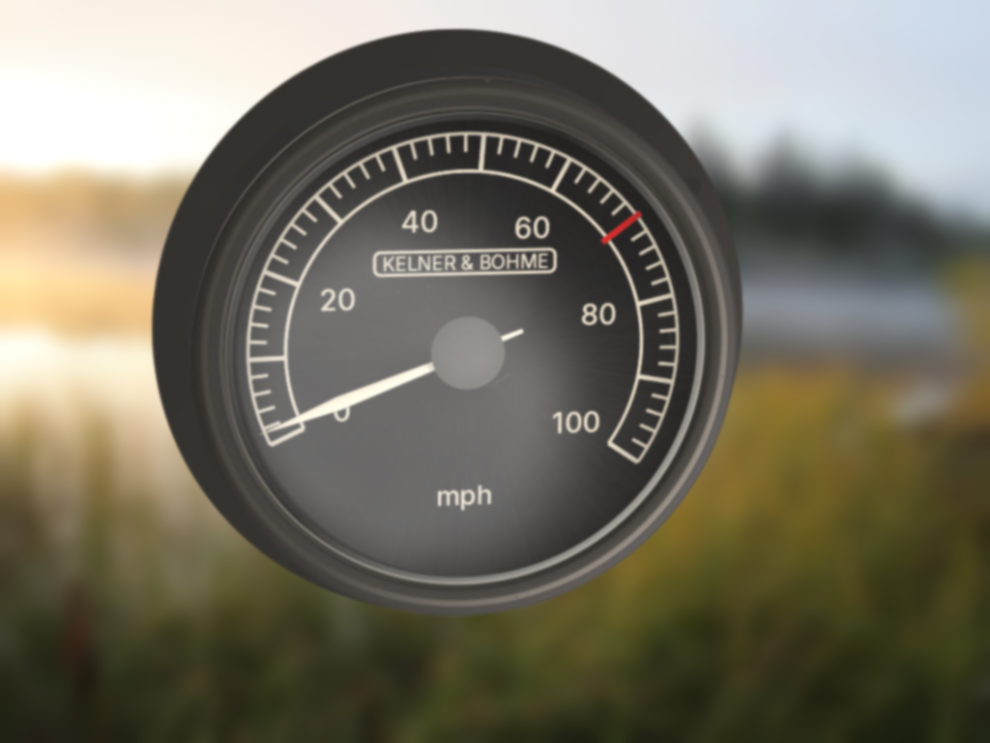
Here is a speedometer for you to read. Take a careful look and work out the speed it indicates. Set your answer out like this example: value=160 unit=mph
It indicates value=2 unit=mph
